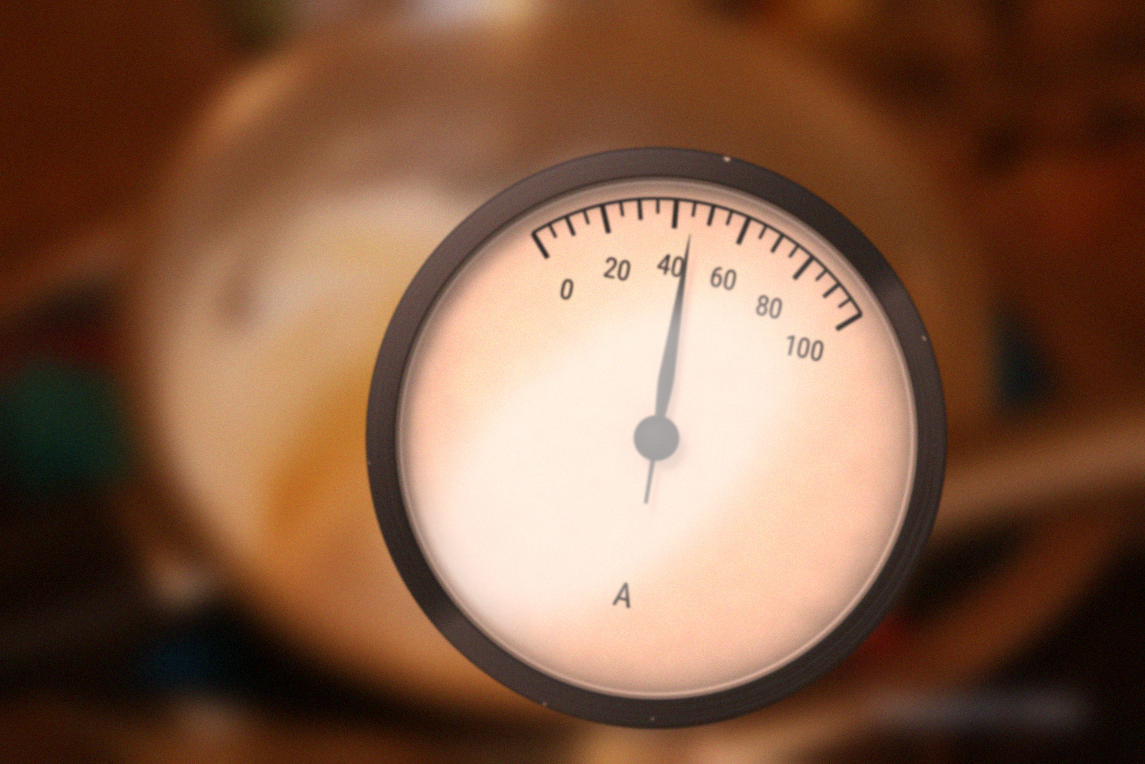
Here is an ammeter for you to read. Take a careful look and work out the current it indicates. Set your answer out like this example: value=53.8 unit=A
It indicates value=45 unit=A
